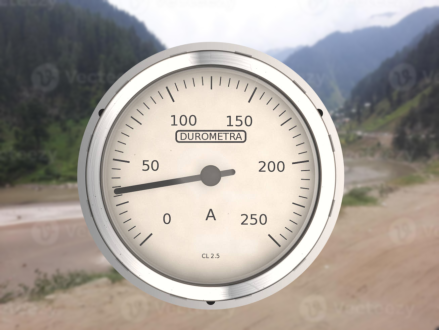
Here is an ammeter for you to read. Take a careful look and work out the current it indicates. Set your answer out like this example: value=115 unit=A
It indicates value=32.5 unit=A
